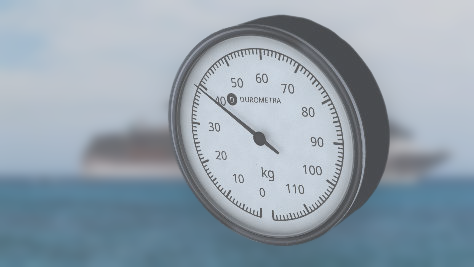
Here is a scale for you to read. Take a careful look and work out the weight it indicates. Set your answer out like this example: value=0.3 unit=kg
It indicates value=40 unit=kg
